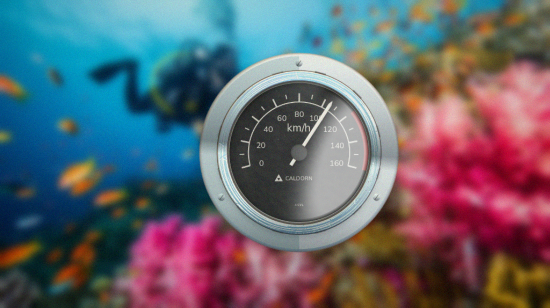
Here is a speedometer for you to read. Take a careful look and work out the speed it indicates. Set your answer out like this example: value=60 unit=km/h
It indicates value=105 unit=km/h
